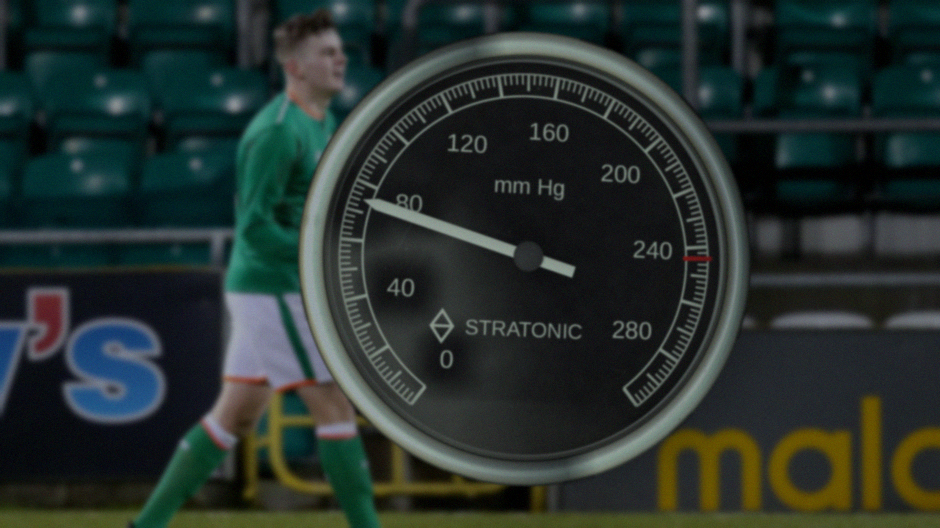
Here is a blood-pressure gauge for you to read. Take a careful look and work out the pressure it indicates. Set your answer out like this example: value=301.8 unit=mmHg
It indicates value=74 unit=mmHg
